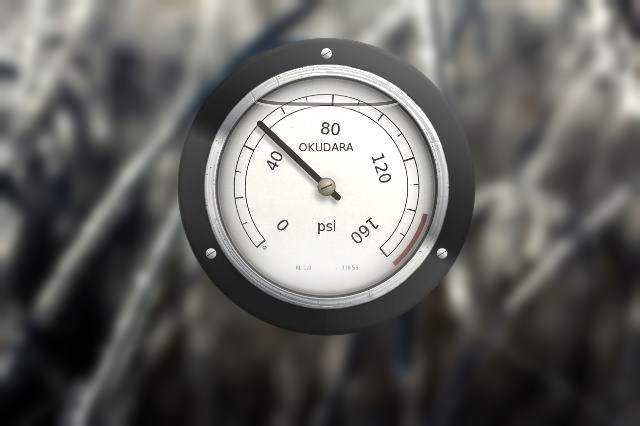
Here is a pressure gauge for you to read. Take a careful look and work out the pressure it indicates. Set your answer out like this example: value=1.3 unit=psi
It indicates value=50 unit=psi
